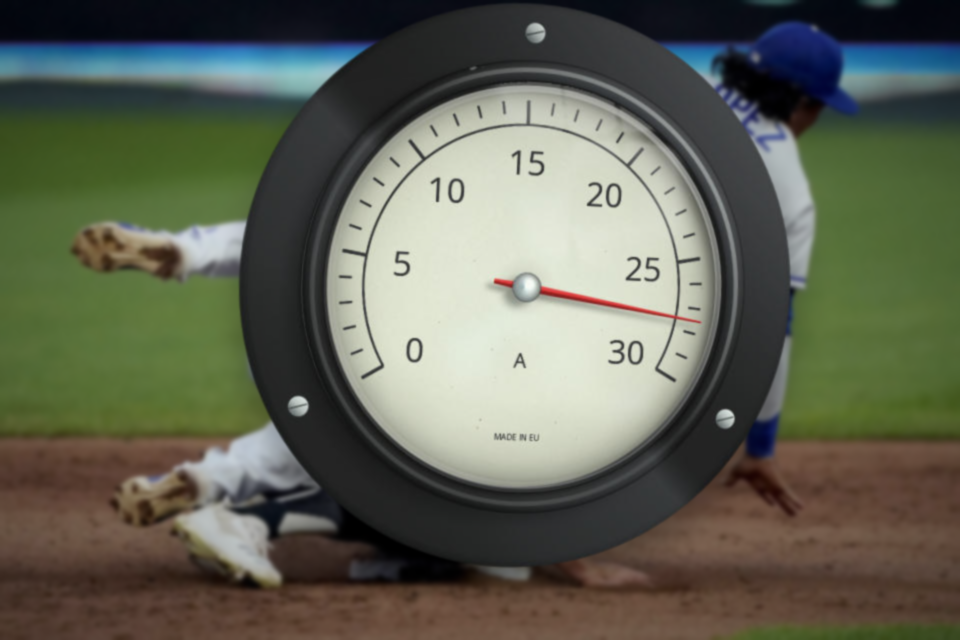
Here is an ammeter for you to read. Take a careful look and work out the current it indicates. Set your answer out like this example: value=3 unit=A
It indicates value=27.5 unit=A
